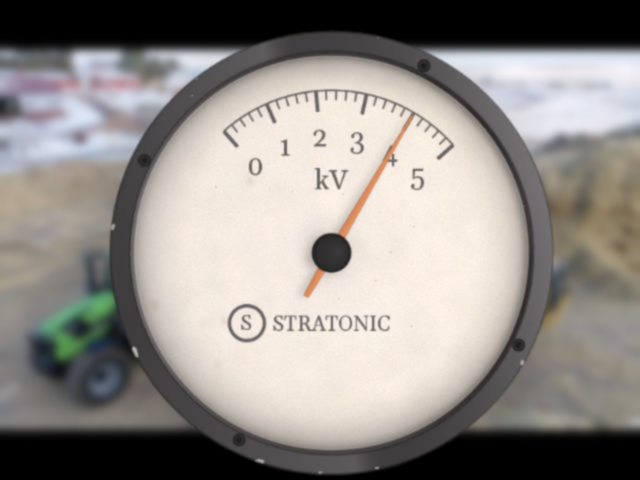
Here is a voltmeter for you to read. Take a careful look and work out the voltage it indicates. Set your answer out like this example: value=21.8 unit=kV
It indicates value=4 unit=kV
